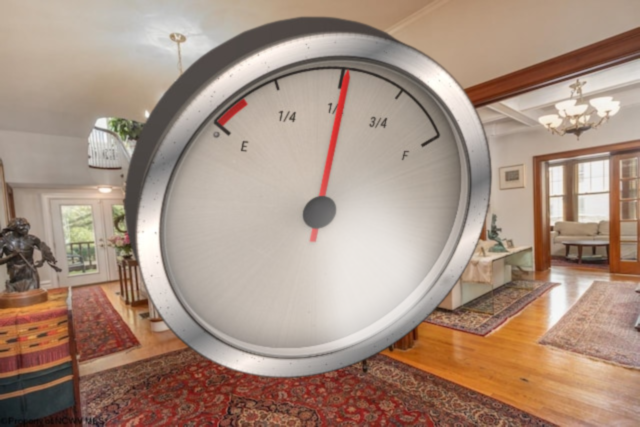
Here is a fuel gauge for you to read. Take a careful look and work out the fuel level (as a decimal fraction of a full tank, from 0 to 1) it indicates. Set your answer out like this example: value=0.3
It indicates value=0.5
